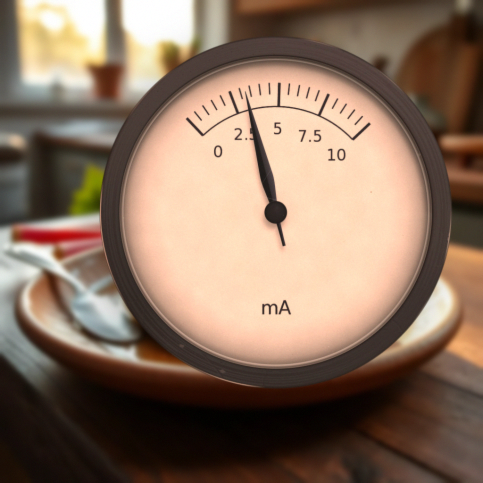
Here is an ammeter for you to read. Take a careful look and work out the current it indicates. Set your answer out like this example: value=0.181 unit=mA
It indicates value=3.25 unit=mA
